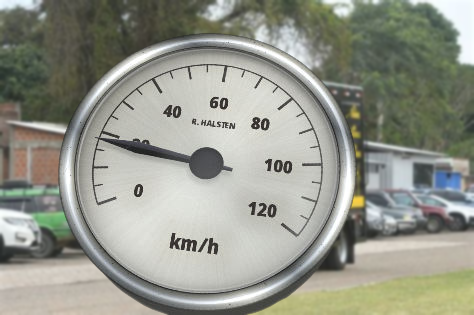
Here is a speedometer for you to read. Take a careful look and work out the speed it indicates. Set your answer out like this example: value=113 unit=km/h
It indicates value=17.5 unit=km/h
